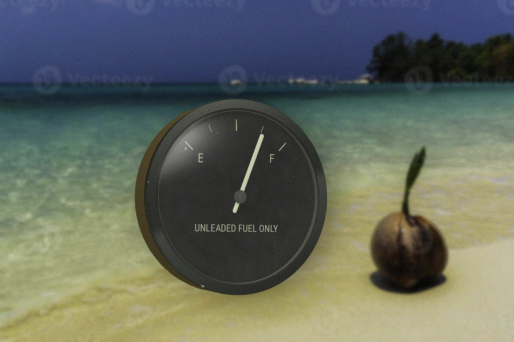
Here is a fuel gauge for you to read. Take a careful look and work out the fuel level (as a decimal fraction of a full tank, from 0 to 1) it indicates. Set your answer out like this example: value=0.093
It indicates value=0.75
